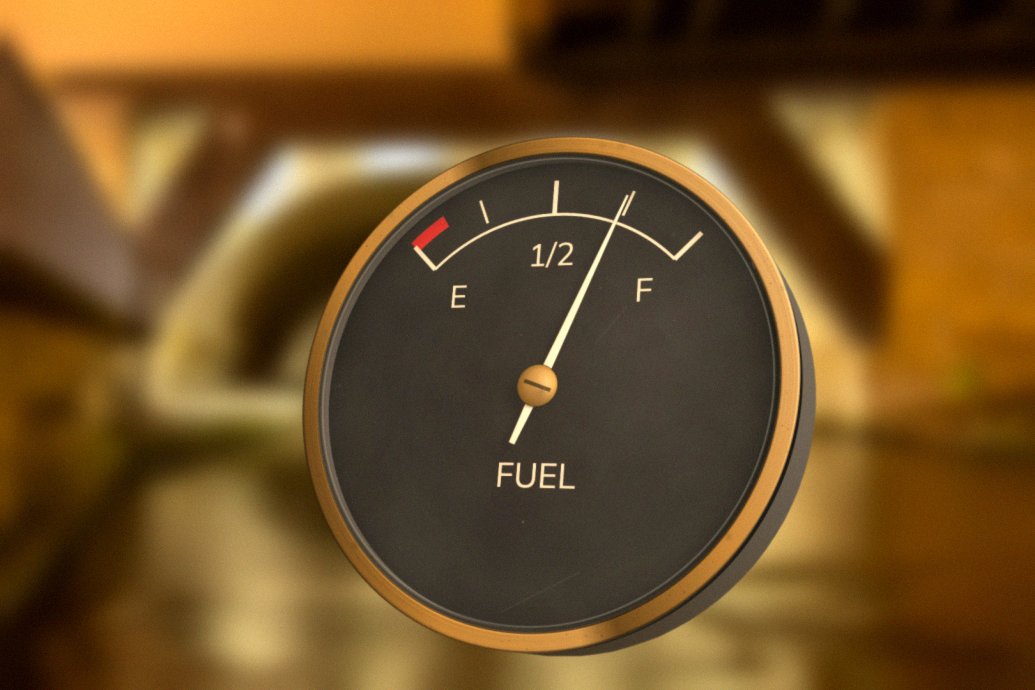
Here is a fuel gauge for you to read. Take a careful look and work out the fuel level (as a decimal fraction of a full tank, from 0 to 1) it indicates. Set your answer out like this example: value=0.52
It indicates value=0.75
